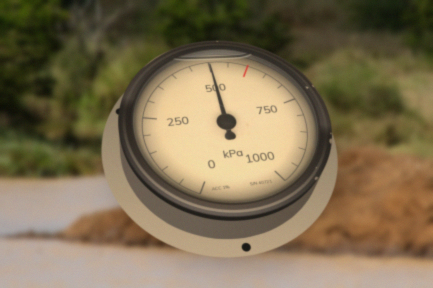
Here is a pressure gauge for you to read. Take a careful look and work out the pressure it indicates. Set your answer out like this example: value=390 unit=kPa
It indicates value=500 unit=kPa
